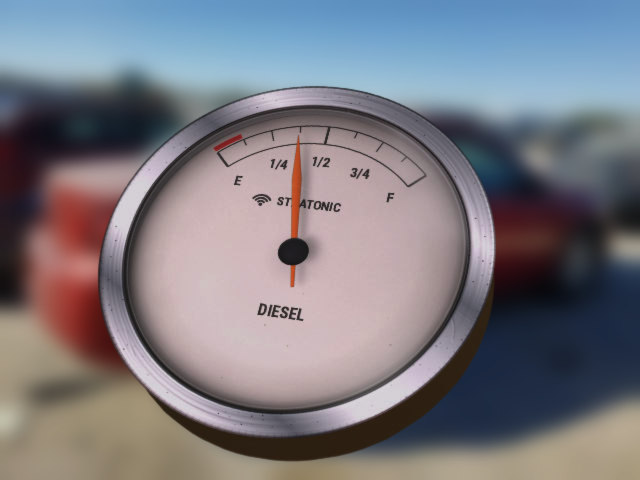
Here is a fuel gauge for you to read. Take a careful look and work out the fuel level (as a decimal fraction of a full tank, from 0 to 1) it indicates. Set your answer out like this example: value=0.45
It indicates value=0.375
